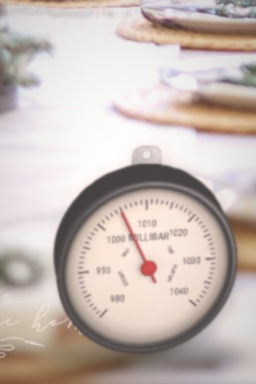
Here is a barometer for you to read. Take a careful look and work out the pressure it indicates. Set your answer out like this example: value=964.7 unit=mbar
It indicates value=1005 unit=mbar
